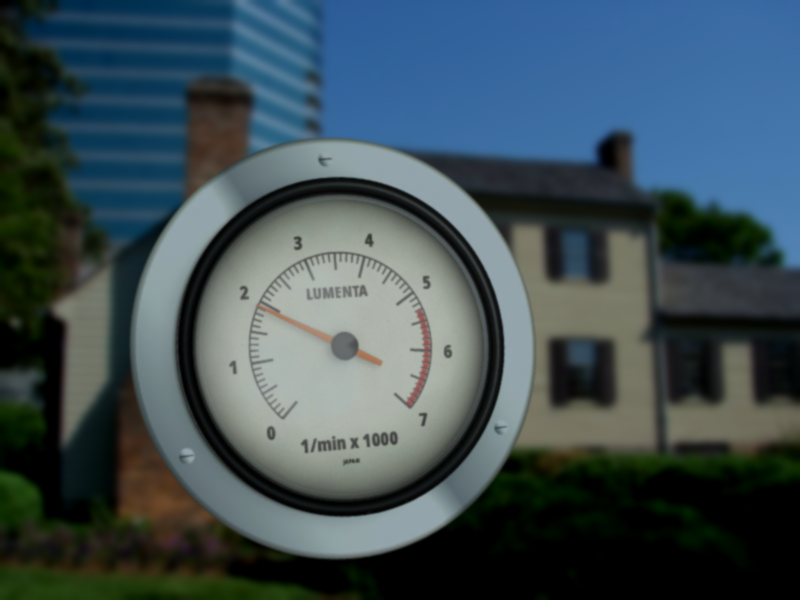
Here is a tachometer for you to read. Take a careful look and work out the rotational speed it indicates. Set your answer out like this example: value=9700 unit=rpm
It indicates value=1900 unit=rpm
